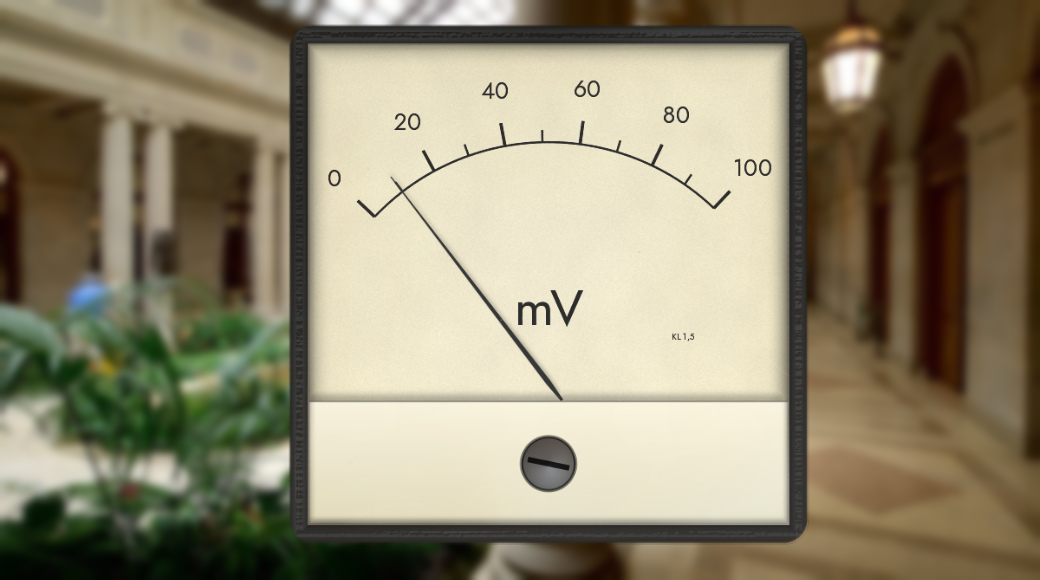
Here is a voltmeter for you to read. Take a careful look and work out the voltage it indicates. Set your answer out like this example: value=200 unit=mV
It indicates value=10 unit=mV
